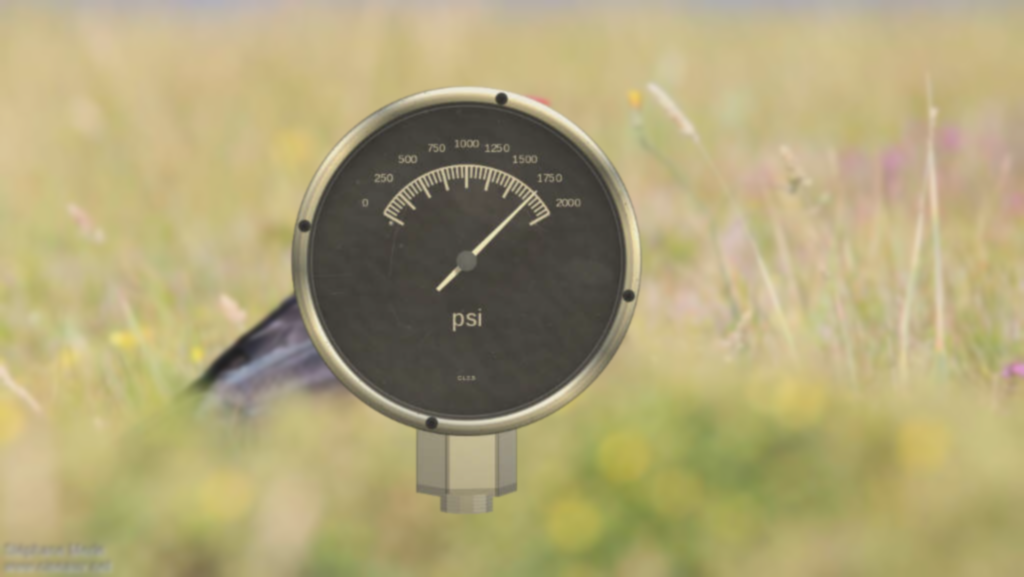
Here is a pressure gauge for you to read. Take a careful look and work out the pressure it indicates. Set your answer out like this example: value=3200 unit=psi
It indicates value=1750 unit=psi
